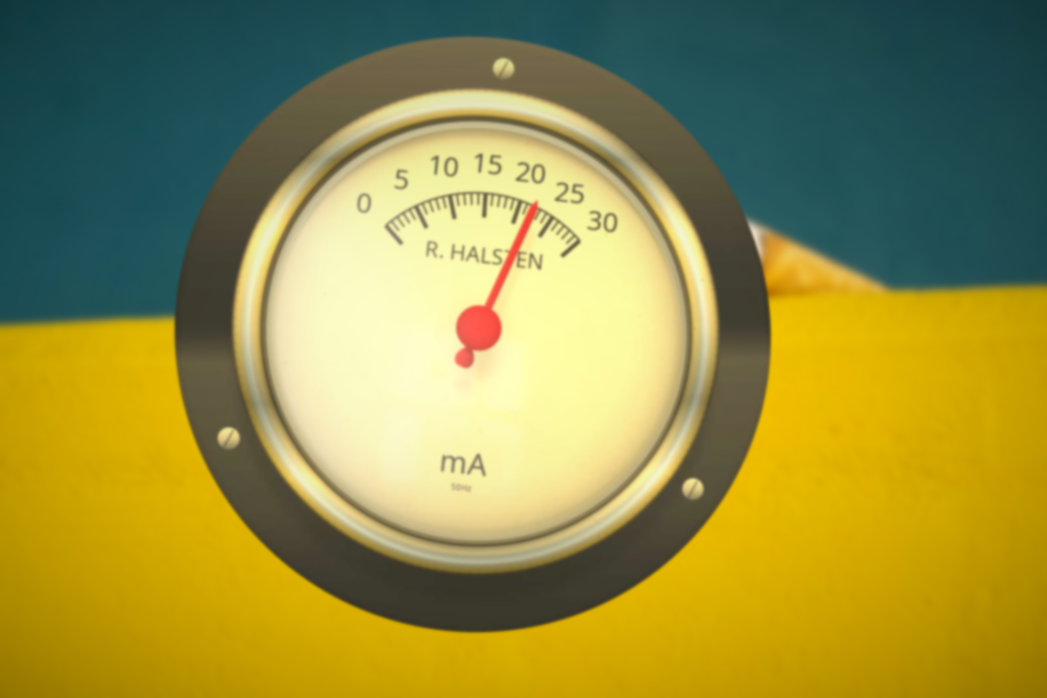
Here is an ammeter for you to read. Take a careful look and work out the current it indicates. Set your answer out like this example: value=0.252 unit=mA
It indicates value=22 unit=mA
